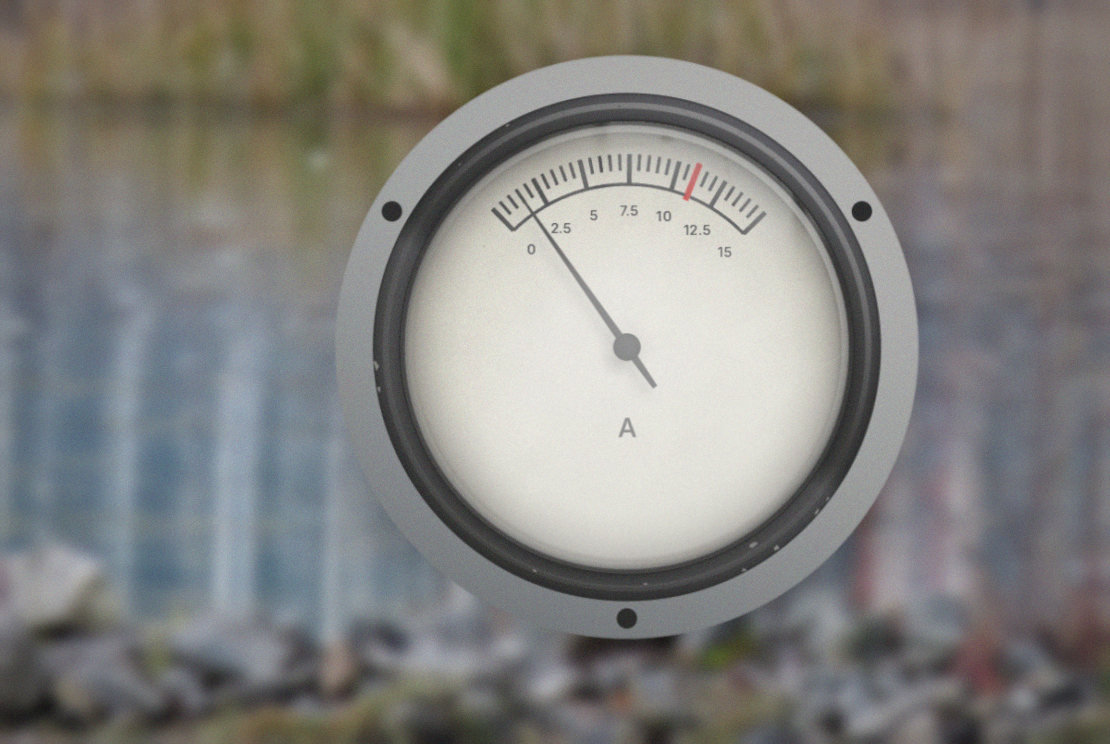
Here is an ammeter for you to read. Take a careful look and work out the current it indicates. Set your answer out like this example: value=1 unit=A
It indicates value=1.5 unit=A
